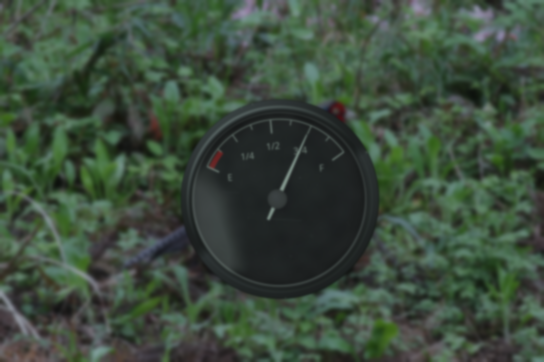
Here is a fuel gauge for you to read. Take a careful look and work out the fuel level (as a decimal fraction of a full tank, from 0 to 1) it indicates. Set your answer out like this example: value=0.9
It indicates value=0.75
